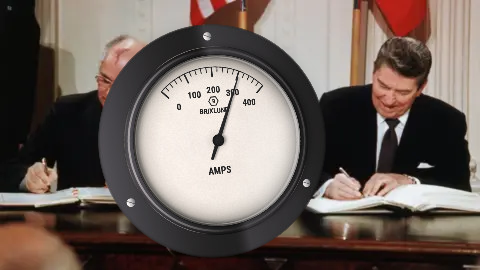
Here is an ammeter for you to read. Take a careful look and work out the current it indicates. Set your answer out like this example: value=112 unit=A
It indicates value=300 unit=A
